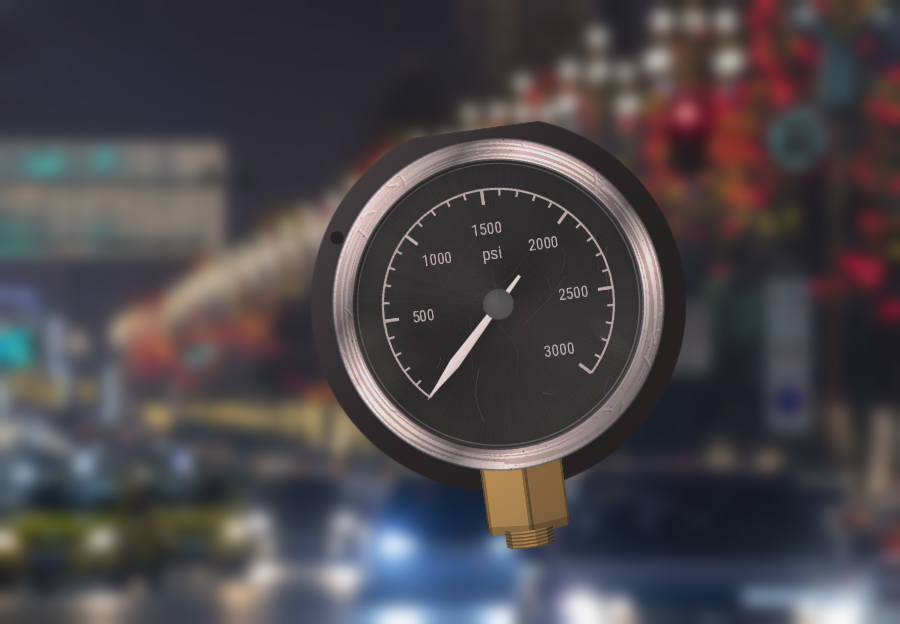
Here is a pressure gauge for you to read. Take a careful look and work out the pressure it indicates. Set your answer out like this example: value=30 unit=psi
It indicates value=0 unit=psi
